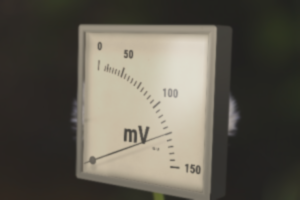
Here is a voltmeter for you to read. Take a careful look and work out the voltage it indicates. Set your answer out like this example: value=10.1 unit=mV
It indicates value=125 unit=mV
